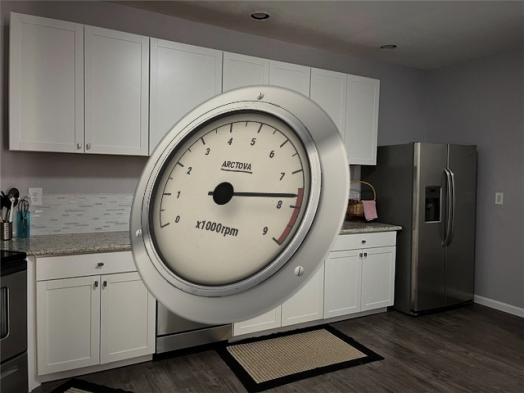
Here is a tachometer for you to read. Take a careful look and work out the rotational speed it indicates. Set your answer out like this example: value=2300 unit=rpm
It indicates value=7750 unit=rpm
